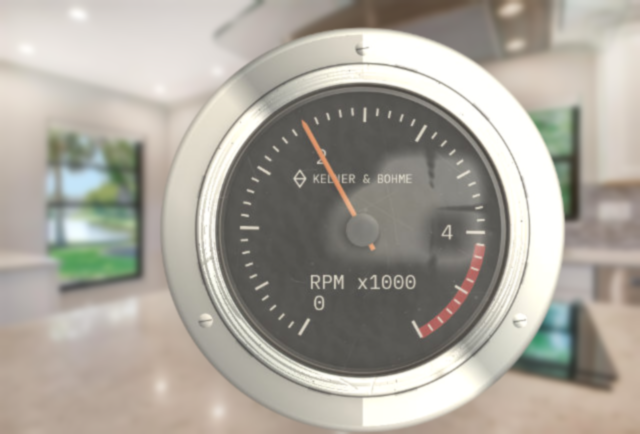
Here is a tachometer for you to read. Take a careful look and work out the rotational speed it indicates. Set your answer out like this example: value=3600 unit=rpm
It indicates value=2000 unit=rpm
